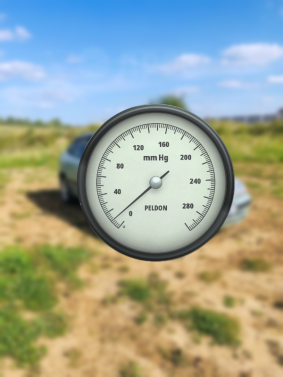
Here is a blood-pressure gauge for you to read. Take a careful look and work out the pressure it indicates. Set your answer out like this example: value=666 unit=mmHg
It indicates value=10 unit=mmHg
